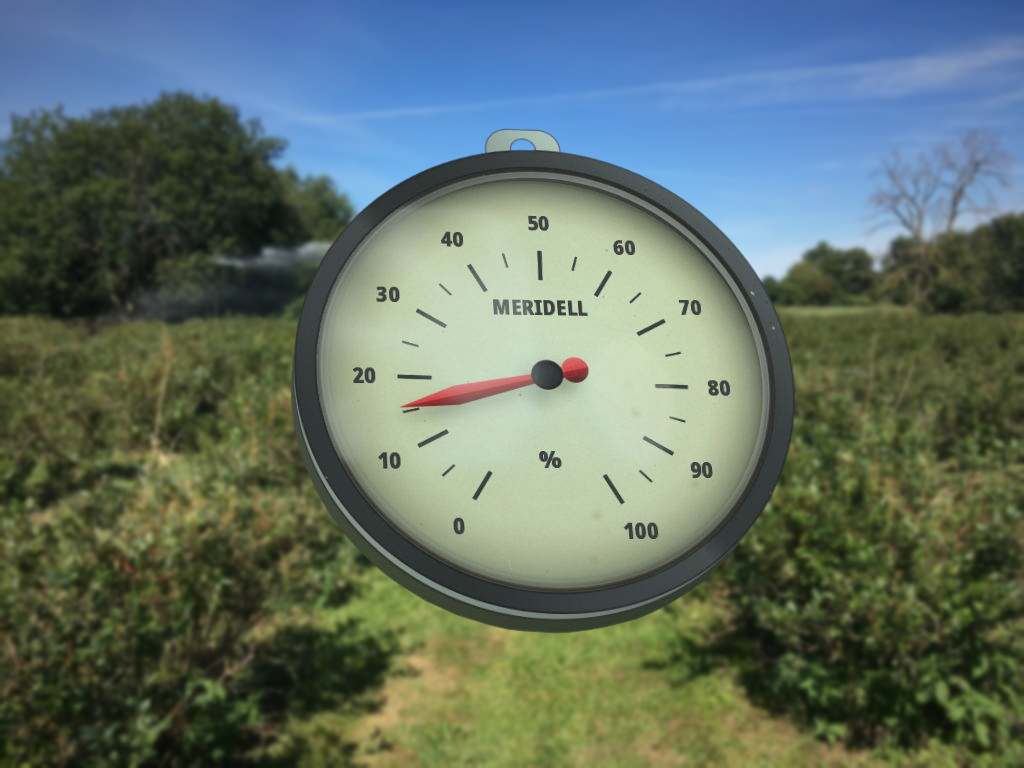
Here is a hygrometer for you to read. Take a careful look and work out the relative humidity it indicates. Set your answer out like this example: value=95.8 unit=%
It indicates value=15 unit=%
